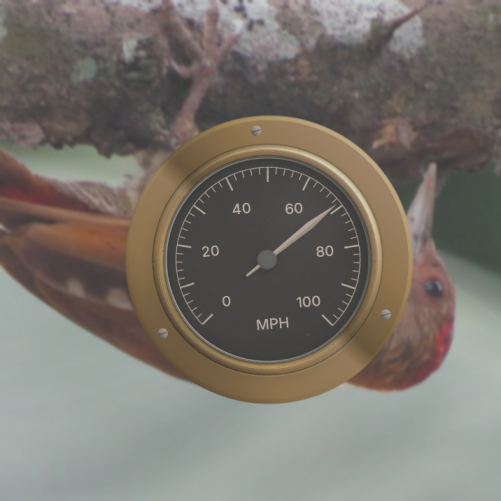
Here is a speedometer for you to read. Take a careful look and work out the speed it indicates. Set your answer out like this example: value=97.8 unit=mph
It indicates value=69 unit=mph
